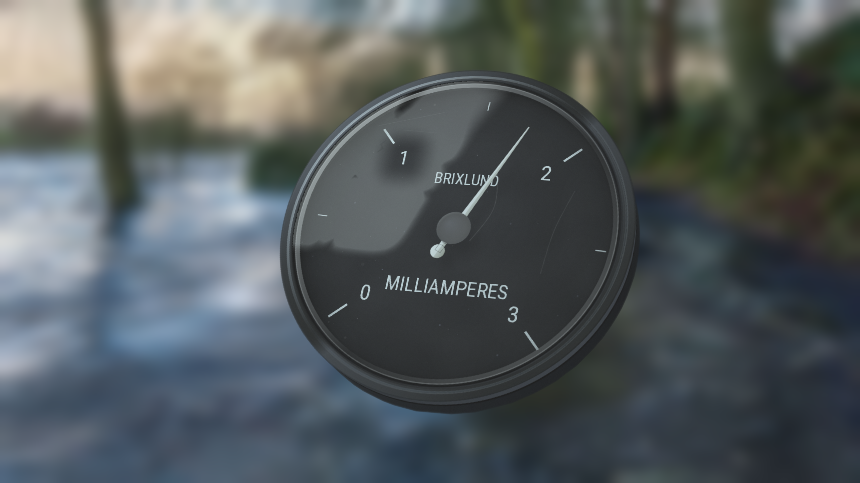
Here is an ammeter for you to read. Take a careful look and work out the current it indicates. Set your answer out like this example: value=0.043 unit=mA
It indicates value=1.75 unit=mA
